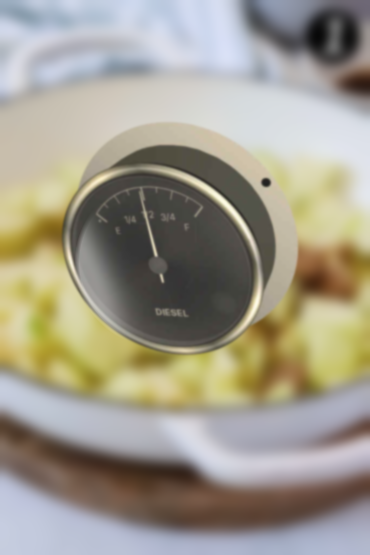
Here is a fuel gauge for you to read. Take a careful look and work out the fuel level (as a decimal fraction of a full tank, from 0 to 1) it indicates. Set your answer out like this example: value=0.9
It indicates value=0.5
